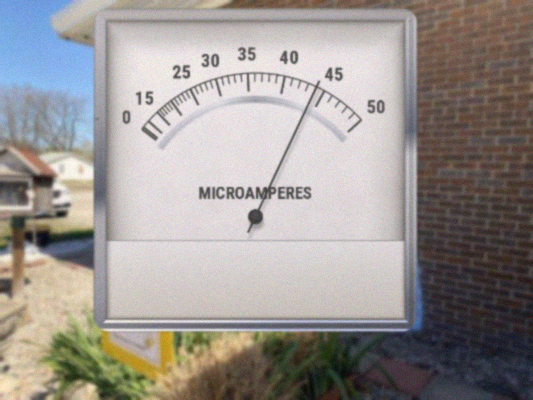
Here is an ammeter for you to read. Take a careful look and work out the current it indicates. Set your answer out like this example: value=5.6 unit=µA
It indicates value=44 unit=µA
